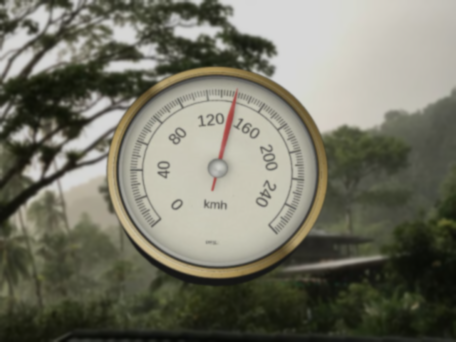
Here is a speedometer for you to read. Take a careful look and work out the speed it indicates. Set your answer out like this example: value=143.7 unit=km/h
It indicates value=140 unit=km/h
